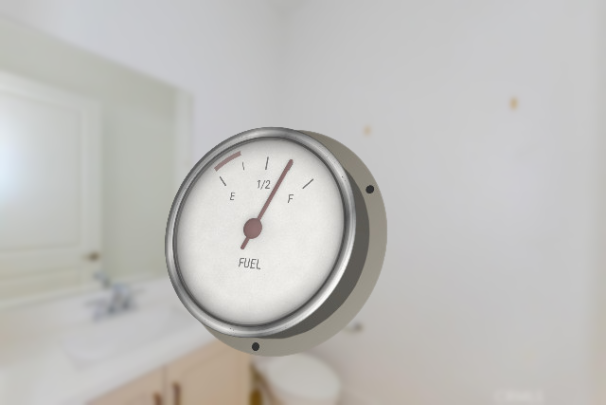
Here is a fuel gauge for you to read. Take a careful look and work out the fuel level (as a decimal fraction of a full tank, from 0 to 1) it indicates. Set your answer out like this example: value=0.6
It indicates value=0.75
